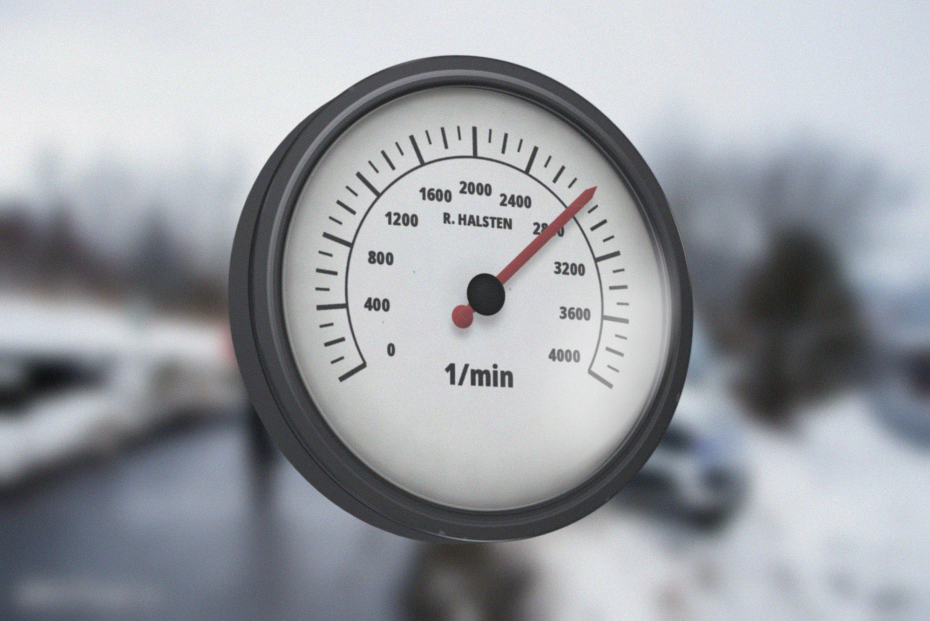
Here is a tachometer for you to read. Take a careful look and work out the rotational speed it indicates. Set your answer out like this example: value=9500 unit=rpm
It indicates value=2800 unit=rpm
